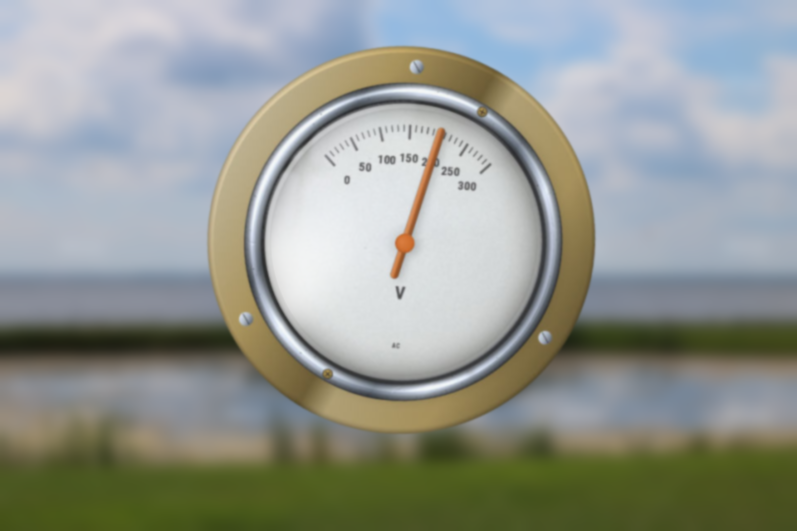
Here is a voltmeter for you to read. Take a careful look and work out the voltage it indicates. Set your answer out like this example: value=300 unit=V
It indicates value=200 unit=V
